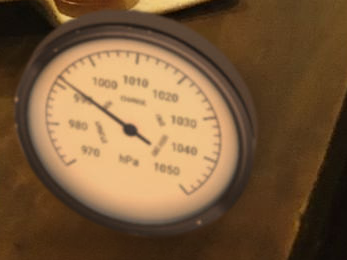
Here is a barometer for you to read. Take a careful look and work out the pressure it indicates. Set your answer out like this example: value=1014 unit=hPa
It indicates value=992 unit=hPa
